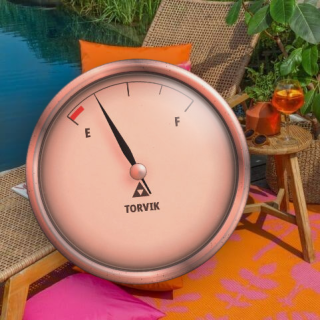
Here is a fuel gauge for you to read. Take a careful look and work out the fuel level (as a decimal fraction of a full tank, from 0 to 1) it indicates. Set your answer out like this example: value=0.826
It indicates value=0.25
